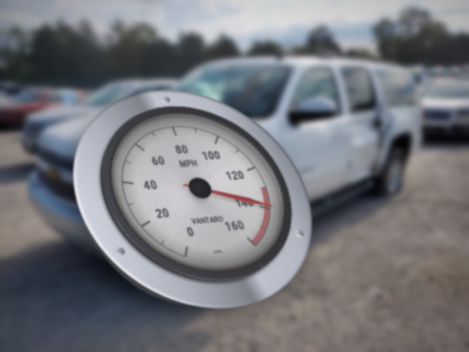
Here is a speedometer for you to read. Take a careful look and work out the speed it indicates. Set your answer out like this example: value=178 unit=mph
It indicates value=140 unit=mph
